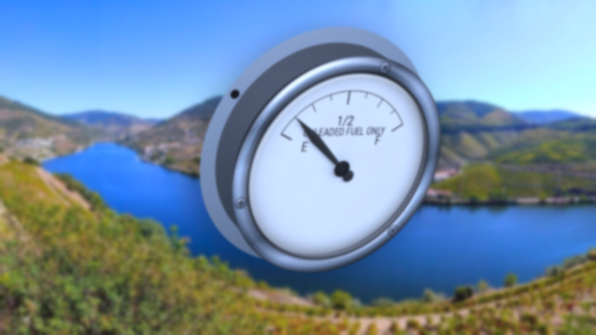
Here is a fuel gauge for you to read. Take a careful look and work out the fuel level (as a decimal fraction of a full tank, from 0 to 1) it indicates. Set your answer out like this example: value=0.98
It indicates value=0.125
